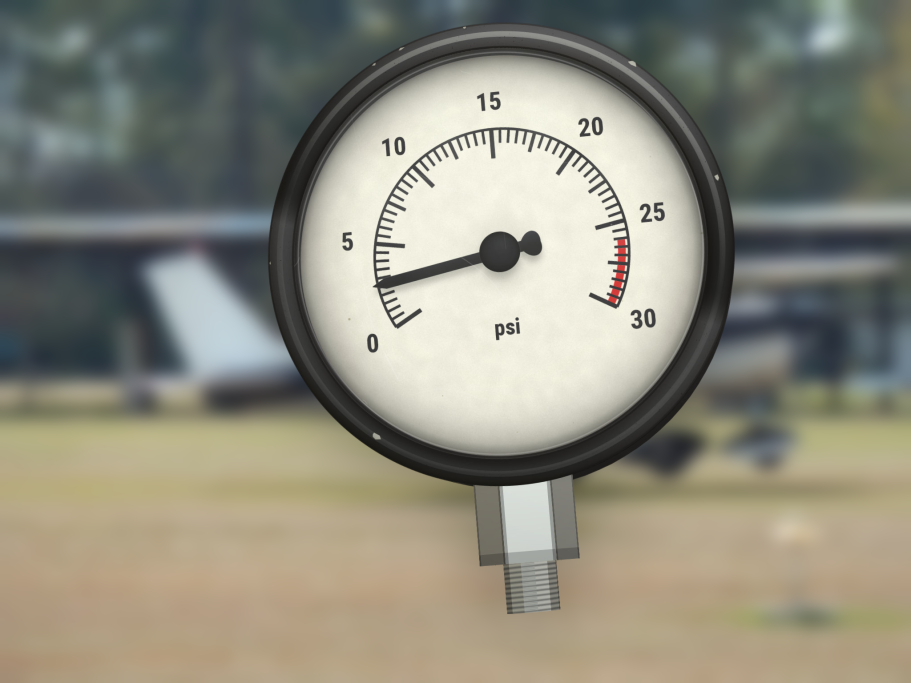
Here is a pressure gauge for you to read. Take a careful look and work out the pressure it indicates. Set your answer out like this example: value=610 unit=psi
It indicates value=2.5 unit=psi
